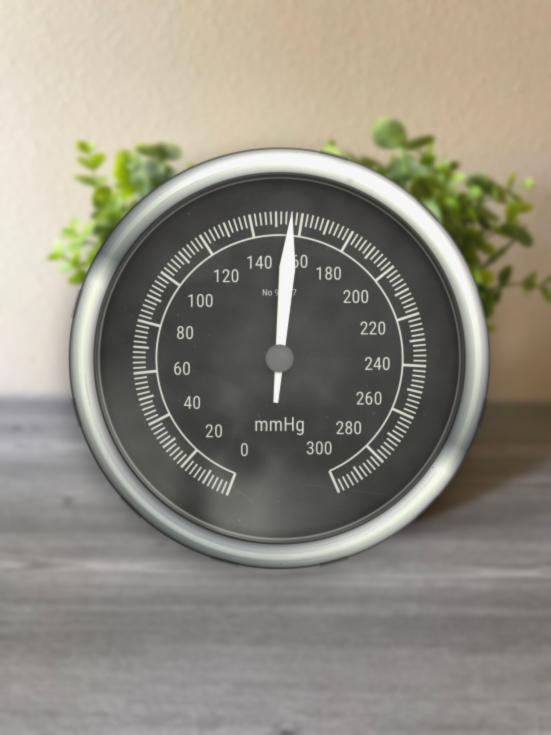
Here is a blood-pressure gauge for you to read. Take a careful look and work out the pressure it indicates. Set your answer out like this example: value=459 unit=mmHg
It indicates value=156 unit=mmHg
